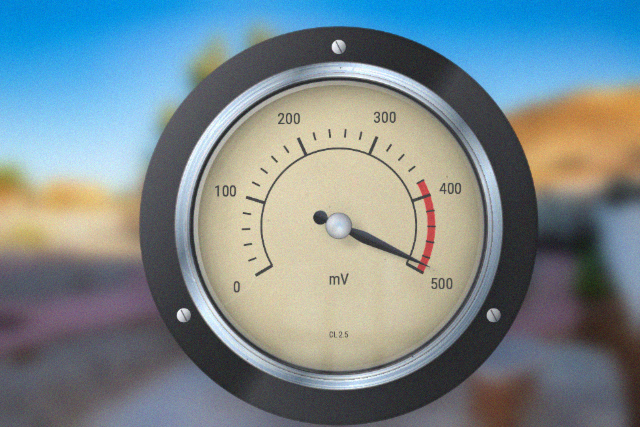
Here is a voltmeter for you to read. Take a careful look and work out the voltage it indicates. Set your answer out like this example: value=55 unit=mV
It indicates value=490 unit=mV
